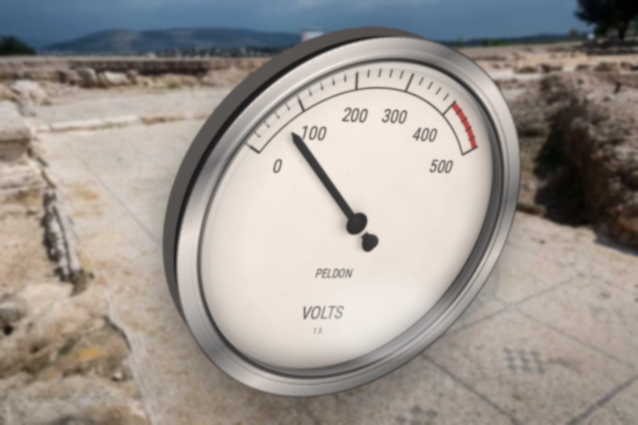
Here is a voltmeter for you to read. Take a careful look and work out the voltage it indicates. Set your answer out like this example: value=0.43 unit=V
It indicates value=60 unit=V
